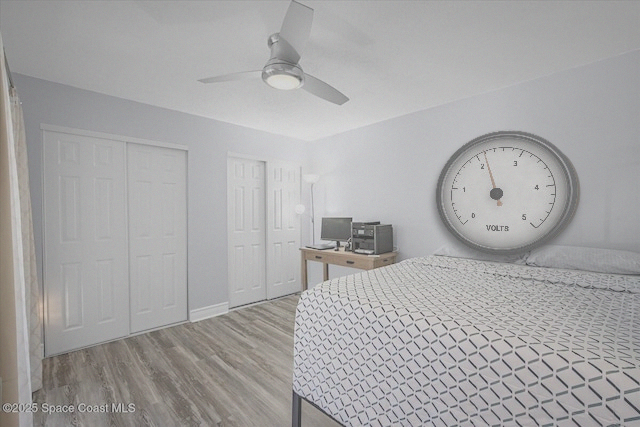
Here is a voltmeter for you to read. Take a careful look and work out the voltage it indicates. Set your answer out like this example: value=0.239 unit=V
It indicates value=2.2 unit=V
